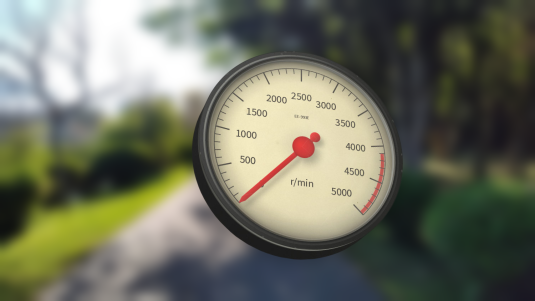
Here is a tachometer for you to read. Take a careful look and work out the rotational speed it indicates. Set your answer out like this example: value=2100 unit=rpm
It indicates value=0 unit=rpm
